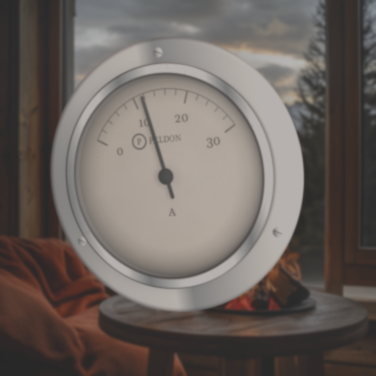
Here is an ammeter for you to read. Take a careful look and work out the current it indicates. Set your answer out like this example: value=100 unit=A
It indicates value=12 unit=A
